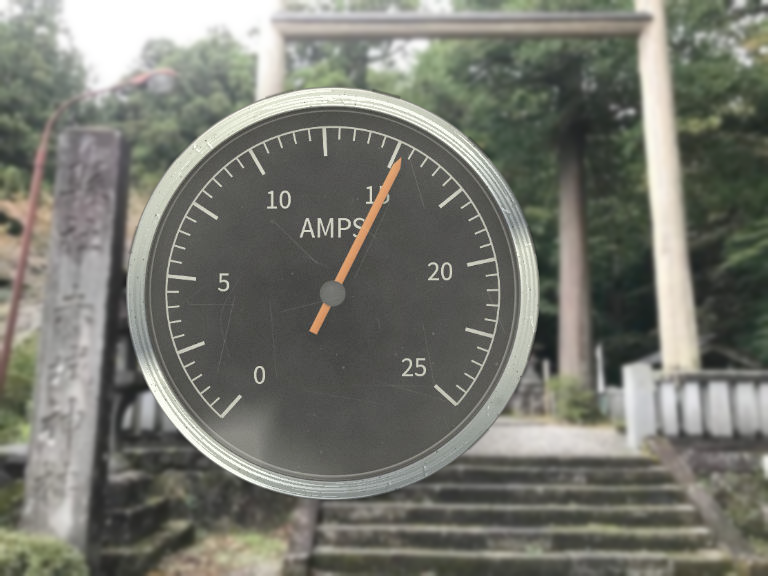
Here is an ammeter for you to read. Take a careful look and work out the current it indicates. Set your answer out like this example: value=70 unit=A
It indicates value=15.25 unit=A
